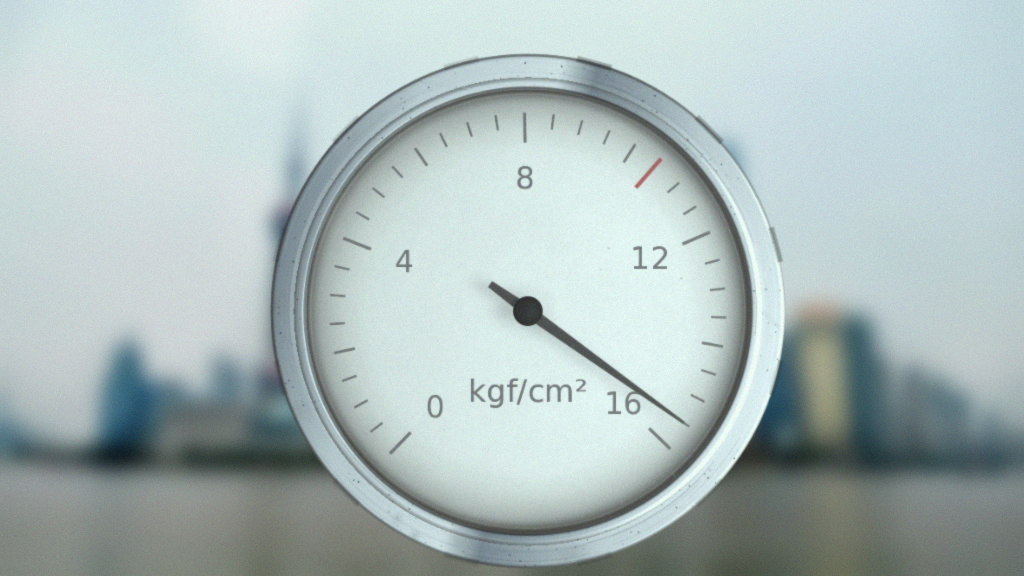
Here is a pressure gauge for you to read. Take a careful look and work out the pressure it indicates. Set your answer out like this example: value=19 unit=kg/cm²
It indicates value=15.5 unit=kg/cm²
